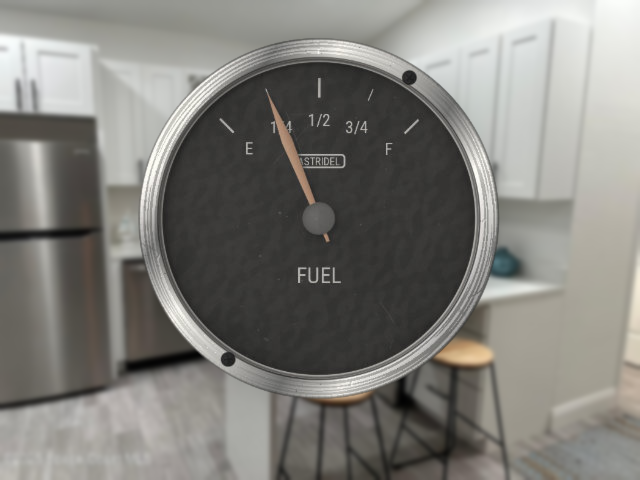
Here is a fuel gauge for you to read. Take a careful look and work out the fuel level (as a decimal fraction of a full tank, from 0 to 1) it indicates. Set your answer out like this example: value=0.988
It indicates value=0.25
